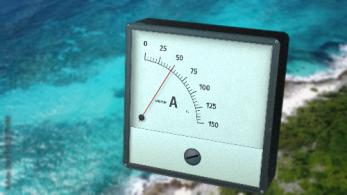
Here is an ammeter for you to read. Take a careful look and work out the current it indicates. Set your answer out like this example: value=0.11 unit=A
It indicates value=50 unit=A
